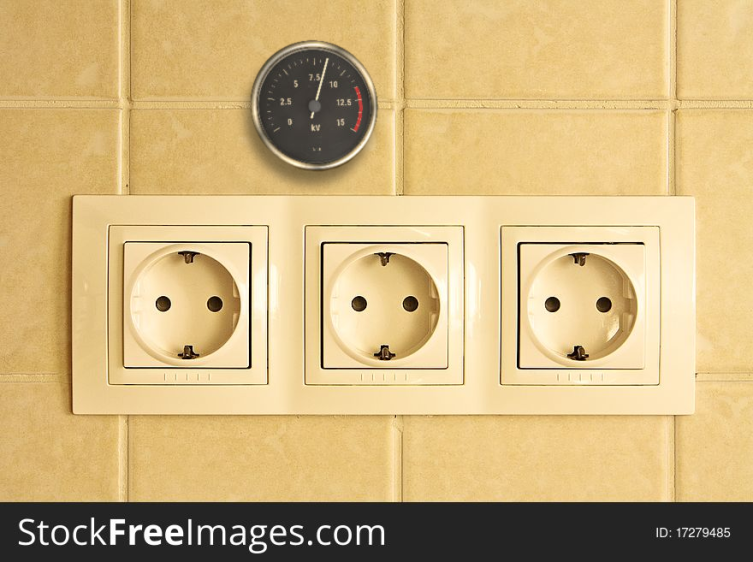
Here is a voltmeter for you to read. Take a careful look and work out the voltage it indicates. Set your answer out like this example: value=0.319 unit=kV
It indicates value=8.5 unit=kV
